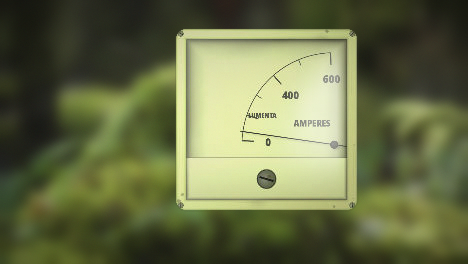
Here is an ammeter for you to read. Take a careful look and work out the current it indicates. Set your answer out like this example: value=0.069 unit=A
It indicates value=100 unit=A
